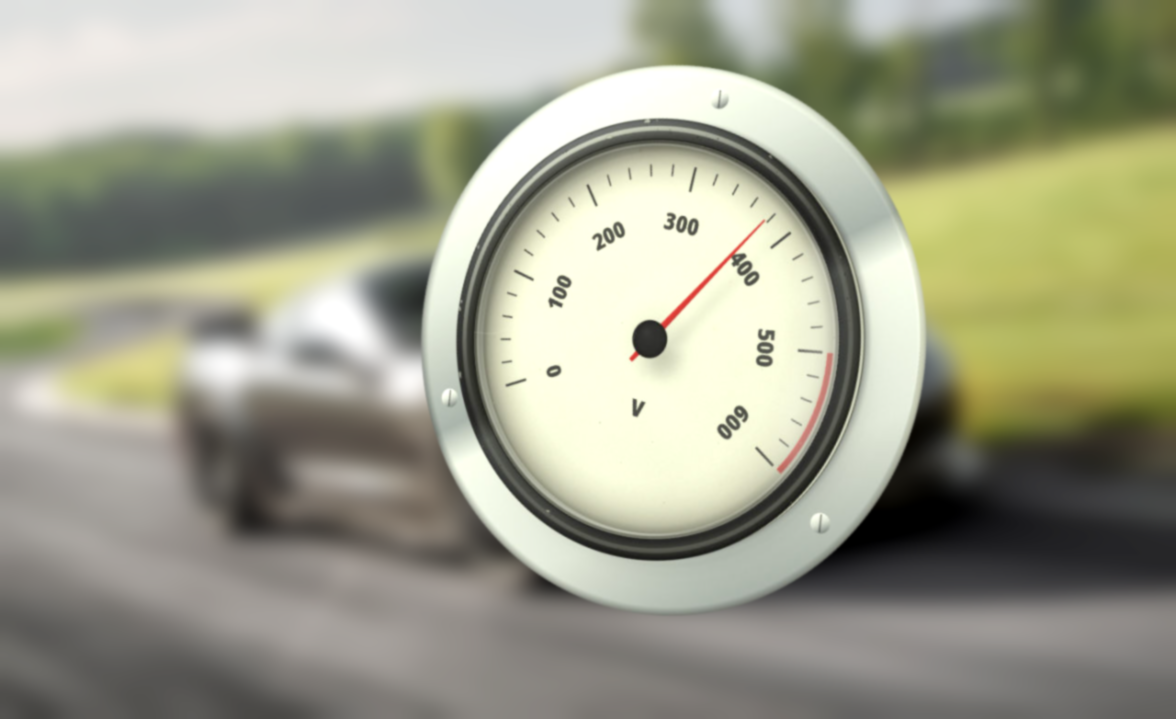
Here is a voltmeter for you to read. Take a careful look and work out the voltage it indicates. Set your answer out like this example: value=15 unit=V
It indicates value=380 unit=V
